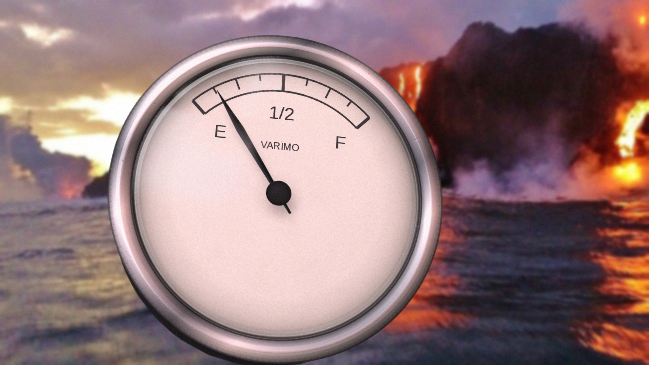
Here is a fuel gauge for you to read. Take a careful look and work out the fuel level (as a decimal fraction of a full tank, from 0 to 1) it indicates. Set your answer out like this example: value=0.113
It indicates value=0.125
